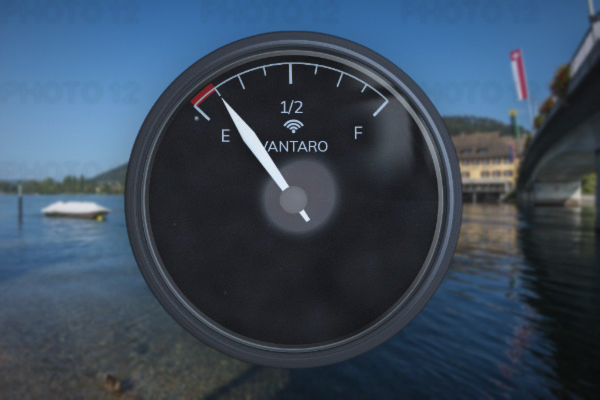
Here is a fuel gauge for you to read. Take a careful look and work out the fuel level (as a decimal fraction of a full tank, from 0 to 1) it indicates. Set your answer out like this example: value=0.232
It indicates value=0.125
